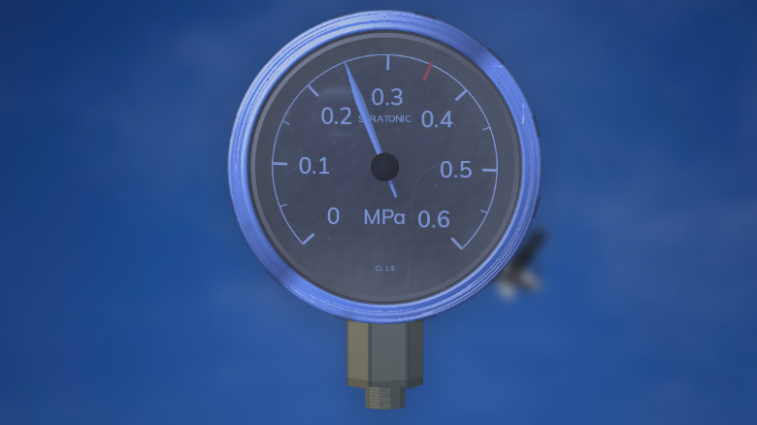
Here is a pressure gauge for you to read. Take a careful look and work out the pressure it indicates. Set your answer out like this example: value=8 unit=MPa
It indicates value=0.25 unit=MPa
